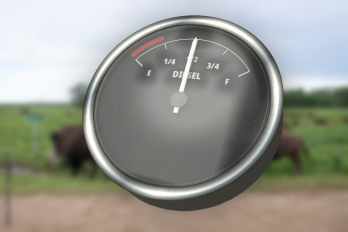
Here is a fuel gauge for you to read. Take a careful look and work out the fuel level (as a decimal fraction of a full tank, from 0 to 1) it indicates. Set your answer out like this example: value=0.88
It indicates value=0.5
